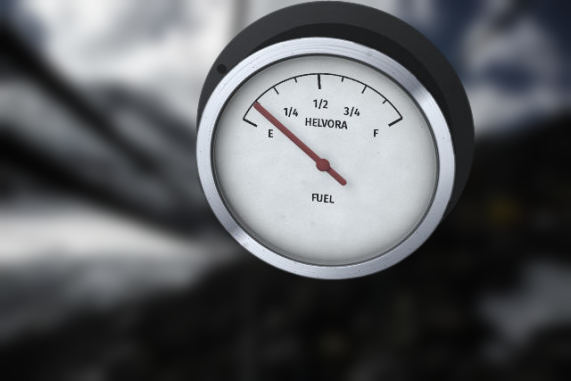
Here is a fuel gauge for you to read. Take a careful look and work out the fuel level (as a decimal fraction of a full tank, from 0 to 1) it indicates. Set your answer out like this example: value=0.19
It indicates value=0.125
